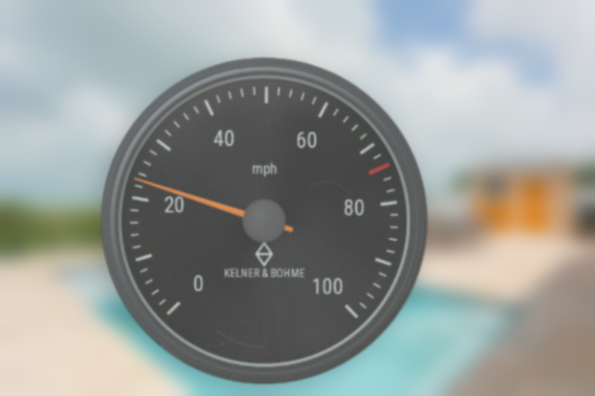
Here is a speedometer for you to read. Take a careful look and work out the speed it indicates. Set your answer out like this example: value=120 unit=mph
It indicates value=23 unit=mph
